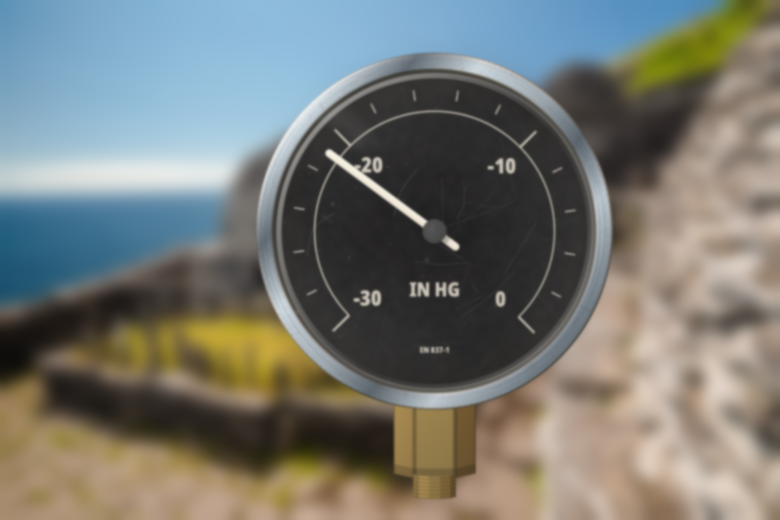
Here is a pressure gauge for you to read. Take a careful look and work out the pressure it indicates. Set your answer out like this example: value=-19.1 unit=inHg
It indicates value=-21 unit=inHg
